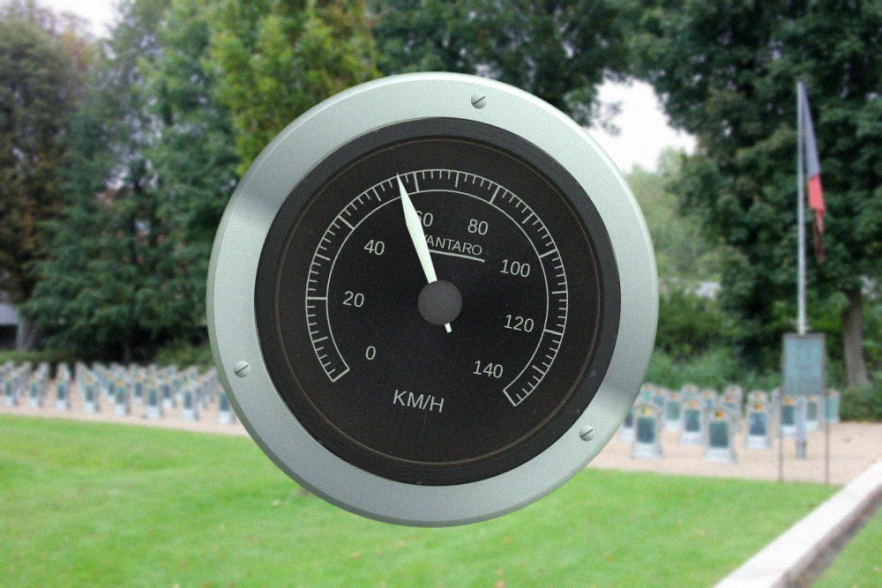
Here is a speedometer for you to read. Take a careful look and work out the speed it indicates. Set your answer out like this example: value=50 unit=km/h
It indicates value=56 unit=km/h
